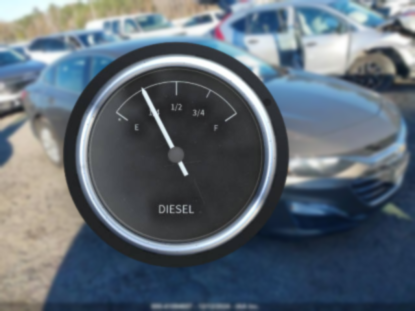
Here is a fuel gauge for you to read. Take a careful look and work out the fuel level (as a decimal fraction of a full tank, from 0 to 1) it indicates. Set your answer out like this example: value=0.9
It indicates value=0.25
